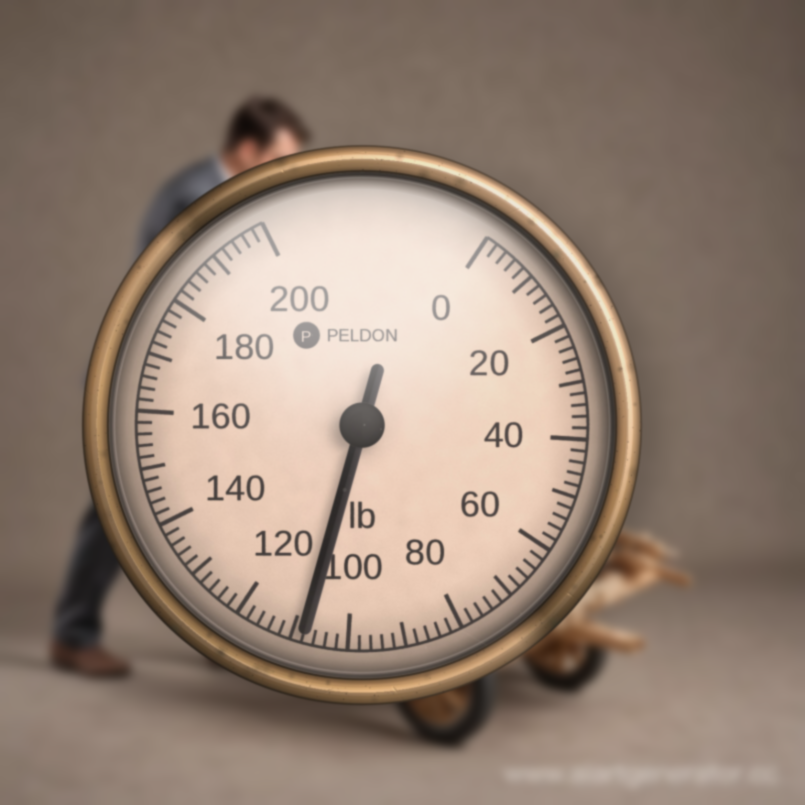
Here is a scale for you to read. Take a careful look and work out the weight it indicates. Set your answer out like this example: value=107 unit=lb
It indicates value=108 unit=lb
